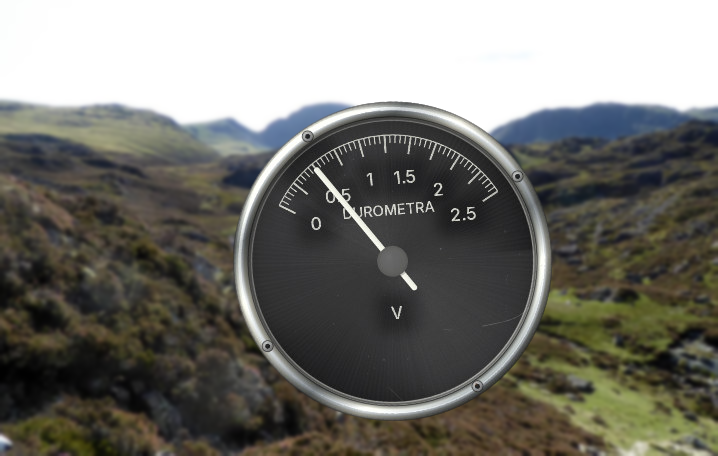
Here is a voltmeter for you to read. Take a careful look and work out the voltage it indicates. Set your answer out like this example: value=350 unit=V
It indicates value=0.5 unit=V
